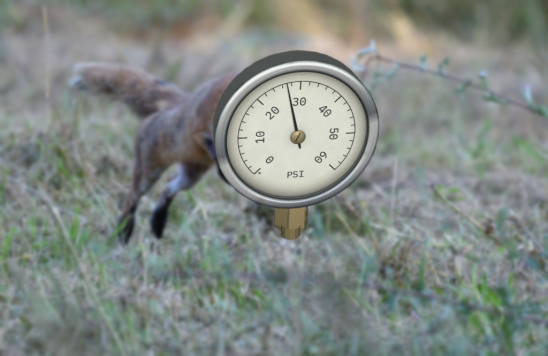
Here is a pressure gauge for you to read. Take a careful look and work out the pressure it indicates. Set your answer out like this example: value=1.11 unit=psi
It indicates value=27 unit=psi
